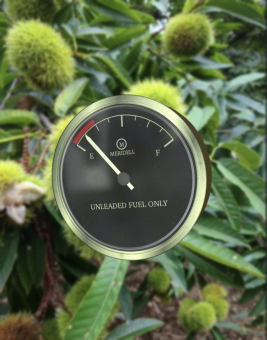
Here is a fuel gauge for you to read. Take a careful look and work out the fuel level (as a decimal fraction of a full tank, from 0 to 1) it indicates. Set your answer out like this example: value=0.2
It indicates value=0.125
